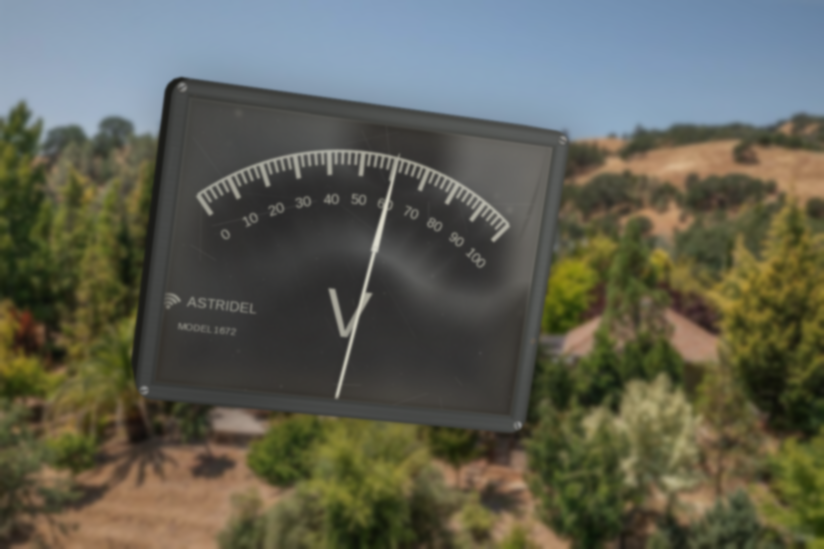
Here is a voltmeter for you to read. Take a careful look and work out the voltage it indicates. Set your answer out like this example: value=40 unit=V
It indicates value=60 unit=V
